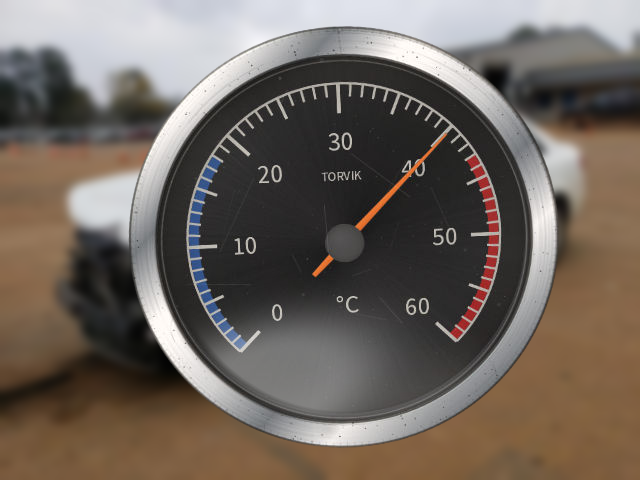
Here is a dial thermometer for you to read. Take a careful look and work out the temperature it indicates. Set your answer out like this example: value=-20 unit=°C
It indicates value=40 unit=°C
